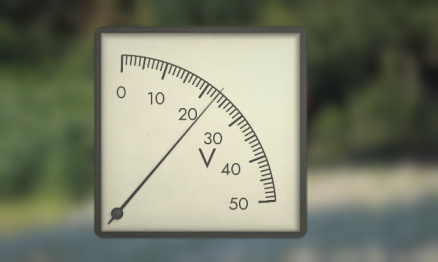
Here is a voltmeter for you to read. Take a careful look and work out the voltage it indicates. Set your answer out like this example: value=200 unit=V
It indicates value=23 unit=V
